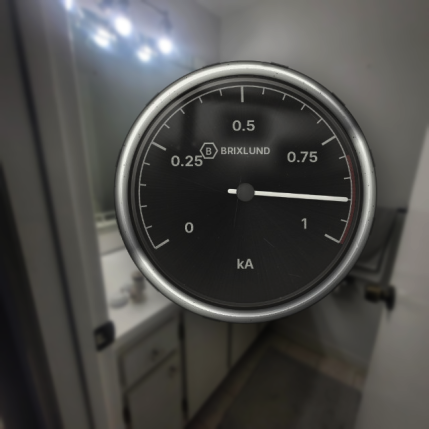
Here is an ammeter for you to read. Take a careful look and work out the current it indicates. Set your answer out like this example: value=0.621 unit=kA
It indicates value=0.9 unit=kA
